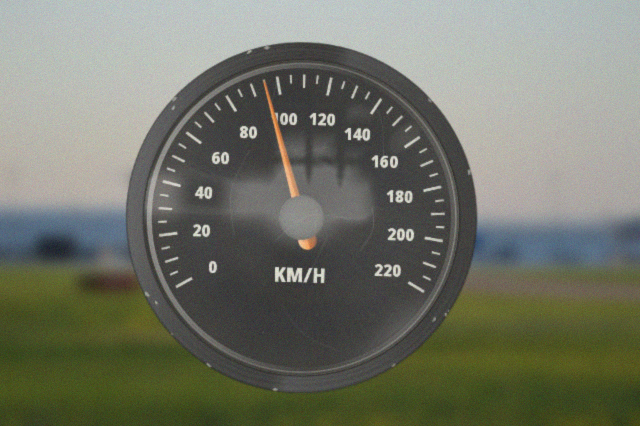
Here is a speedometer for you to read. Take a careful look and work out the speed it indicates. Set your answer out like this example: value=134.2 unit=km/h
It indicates value=95 unit=km/h
